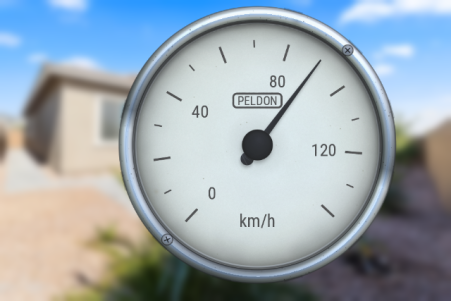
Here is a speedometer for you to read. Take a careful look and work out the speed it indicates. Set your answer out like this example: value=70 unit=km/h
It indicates value=90 unit=km/h
